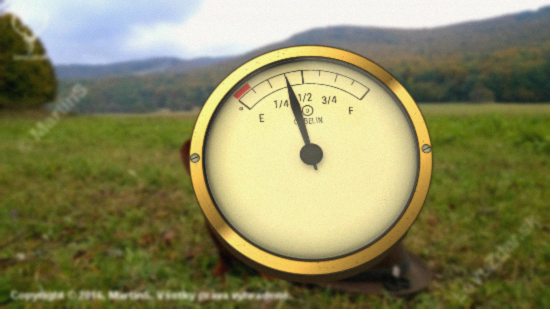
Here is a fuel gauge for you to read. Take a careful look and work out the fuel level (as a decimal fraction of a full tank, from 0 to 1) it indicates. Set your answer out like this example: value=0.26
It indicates value=0.375
